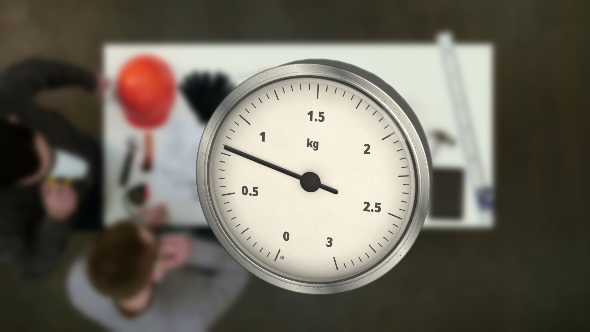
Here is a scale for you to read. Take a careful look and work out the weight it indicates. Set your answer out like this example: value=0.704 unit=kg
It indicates value=0.8 unit=kg
